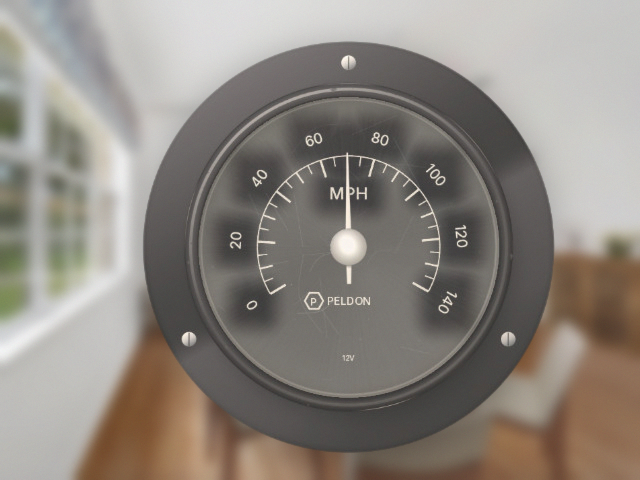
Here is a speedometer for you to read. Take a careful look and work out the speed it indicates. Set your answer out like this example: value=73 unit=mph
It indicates value=70 unit=mph
